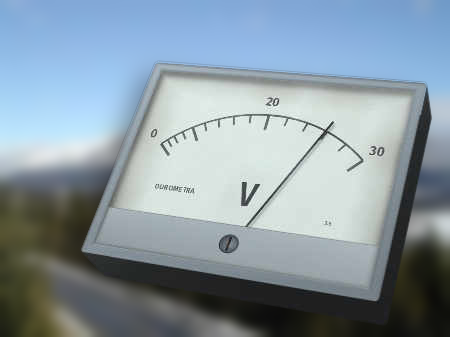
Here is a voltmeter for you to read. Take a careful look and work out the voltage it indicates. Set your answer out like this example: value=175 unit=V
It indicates value=26 unit=V
